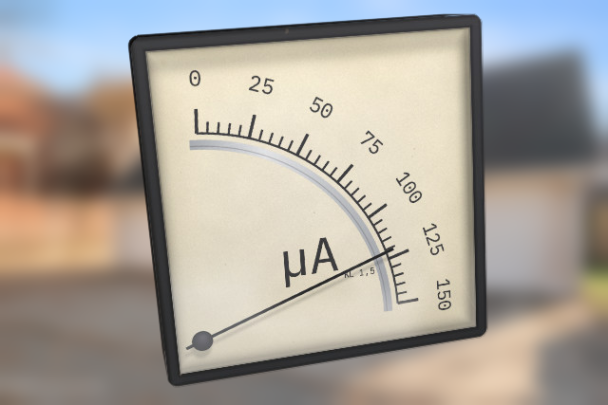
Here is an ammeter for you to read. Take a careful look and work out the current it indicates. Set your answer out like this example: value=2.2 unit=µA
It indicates value=120 unit=µA
